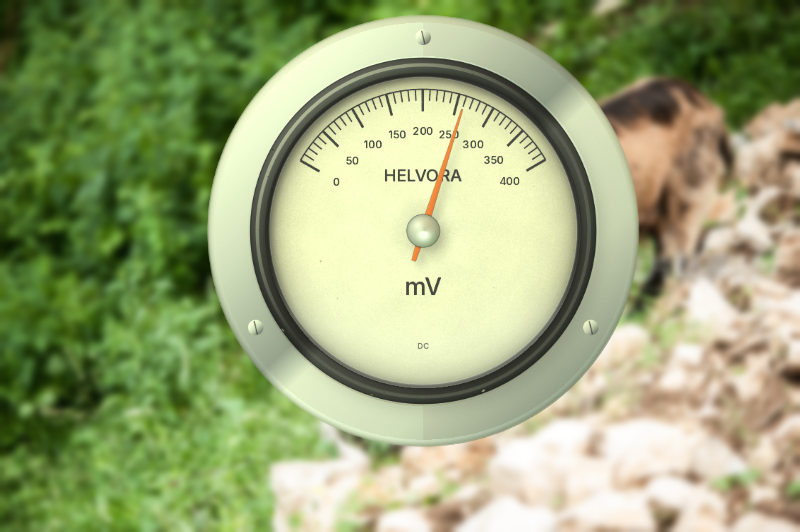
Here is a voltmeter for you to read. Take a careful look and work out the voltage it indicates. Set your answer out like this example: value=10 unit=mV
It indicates value=260 unit=mV
